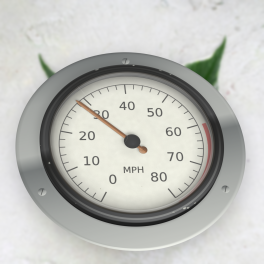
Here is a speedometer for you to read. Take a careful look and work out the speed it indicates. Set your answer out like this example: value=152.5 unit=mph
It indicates value=28 unit=mph
